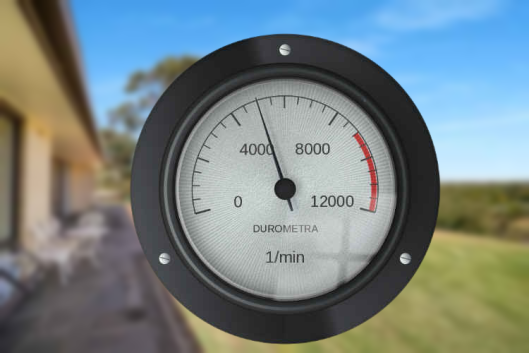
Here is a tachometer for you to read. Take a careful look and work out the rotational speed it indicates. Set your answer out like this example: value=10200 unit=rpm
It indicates value=5000 unit=rpm
